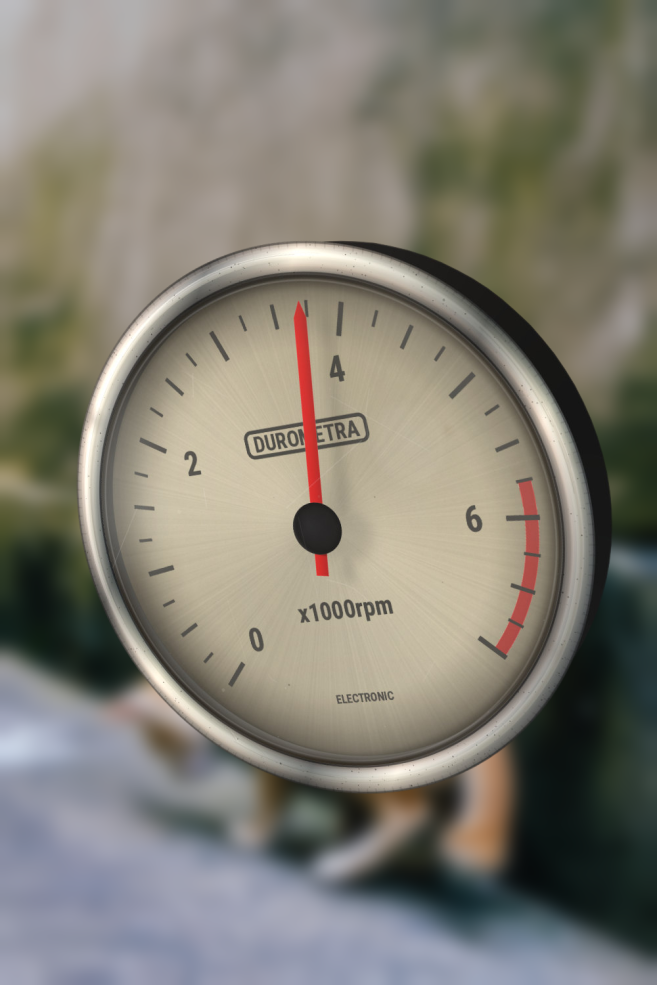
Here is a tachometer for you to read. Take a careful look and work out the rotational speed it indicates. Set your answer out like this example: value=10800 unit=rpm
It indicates value=3750 unit=rpm
